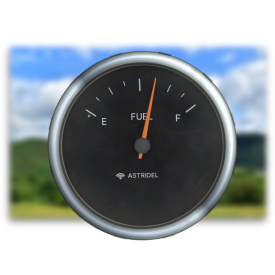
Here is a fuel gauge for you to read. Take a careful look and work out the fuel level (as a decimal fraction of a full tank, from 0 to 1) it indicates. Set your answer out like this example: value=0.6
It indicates value=0.625
